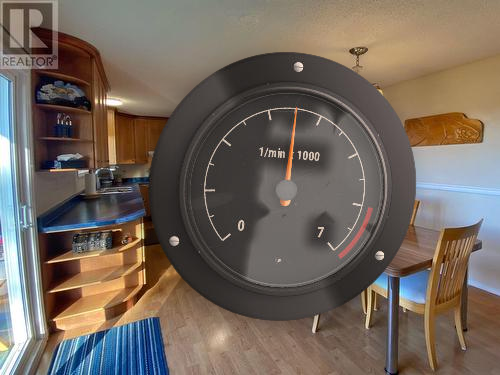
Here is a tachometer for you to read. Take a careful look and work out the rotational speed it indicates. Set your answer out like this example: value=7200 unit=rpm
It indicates value=3500 unit=rpm
